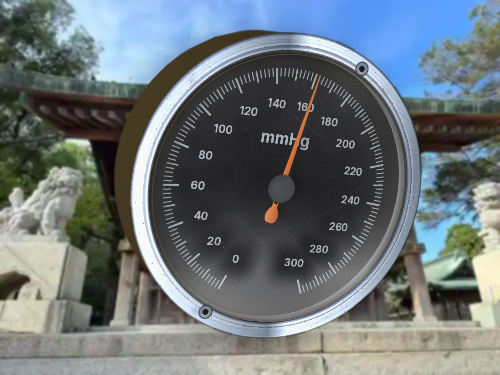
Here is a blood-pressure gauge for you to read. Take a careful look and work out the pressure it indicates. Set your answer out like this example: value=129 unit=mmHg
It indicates value=160 unit=mmHg
